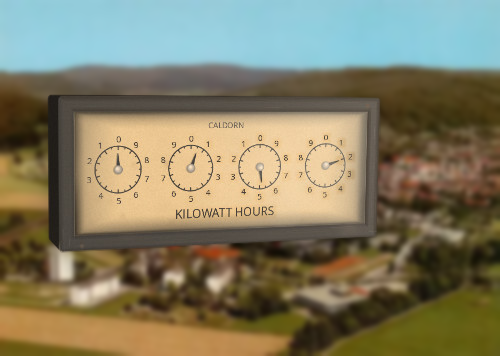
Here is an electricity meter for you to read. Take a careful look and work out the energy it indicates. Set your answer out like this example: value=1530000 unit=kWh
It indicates value=52 unit=kWh
